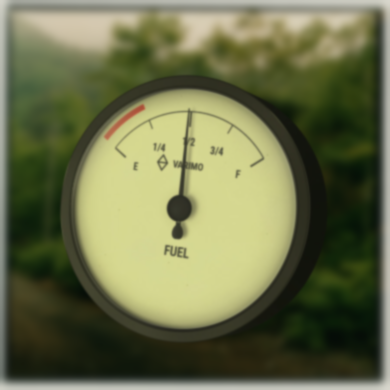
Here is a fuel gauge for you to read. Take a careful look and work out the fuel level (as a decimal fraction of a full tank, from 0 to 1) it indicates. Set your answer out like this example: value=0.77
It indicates value=0.5
